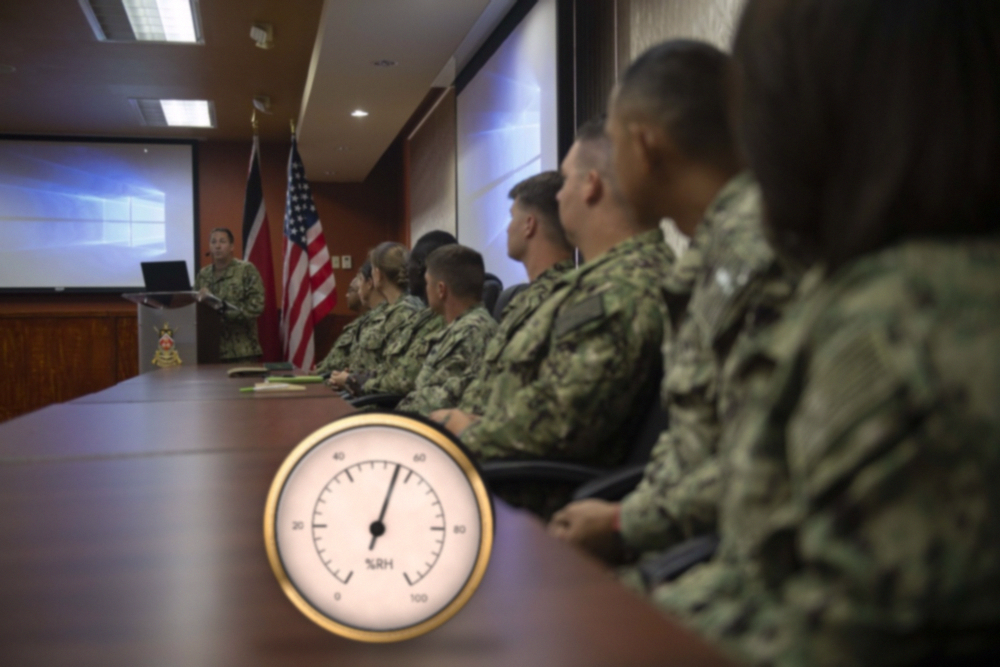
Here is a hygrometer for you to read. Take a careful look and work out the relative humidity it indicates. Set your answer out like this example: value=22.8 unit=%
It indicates value=56 unit=%
